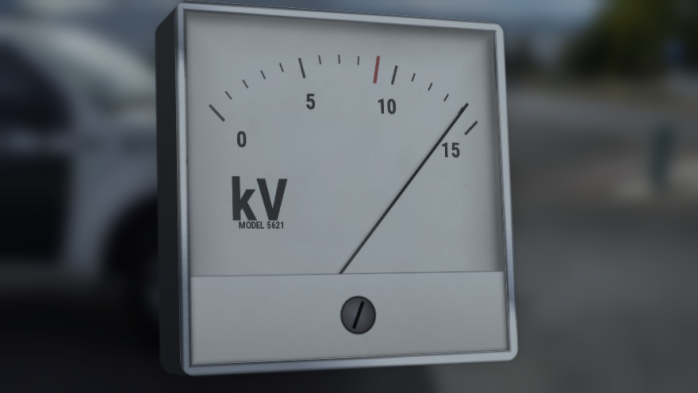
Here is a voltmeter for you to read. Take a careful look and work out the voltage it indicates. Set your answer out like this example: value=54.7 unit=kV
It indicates value=14 unit=kV
